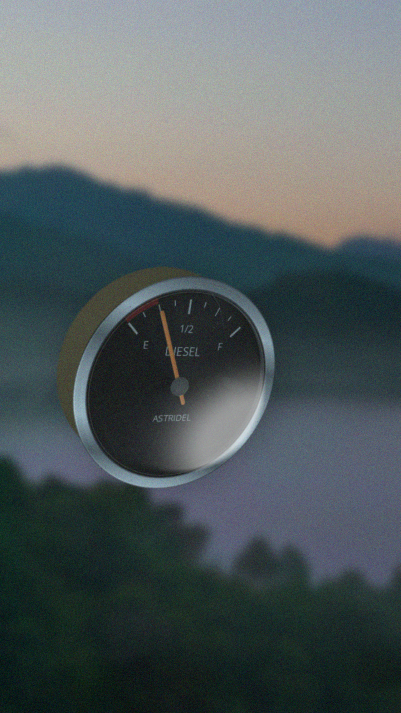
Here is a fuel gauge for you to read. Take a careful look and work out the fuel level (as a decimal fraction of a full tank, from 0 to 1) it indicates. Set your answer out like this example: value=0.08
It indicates value=0.25
